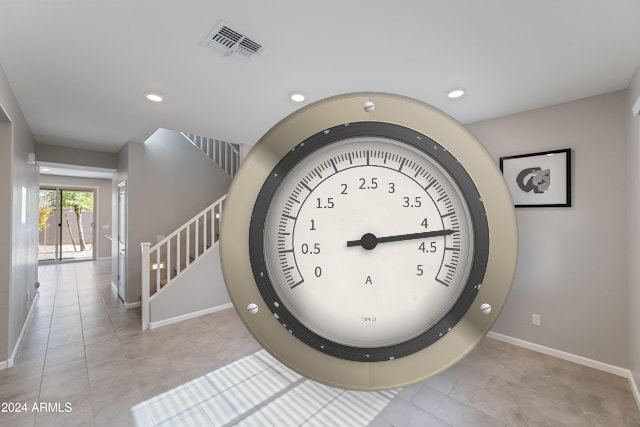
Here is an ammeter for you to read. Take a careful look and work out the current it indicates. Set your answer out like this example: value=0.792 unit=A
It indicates value=4.25 unit=A
